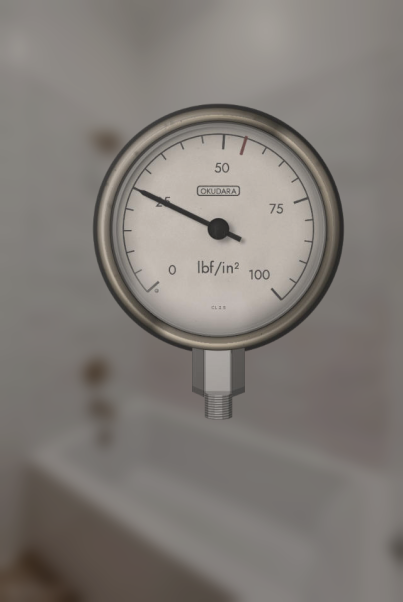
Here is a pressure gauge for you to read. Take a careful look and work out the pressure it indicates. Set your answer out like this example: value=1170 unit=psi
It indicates value=25 unit=psi
